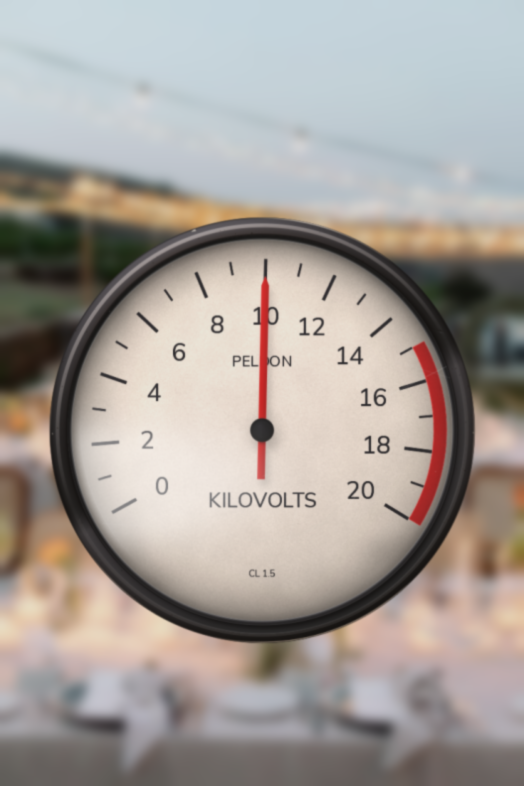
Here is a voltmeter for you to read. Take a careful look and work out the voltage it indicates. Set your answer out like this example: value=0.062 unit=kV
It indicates value=10 unit=kV
